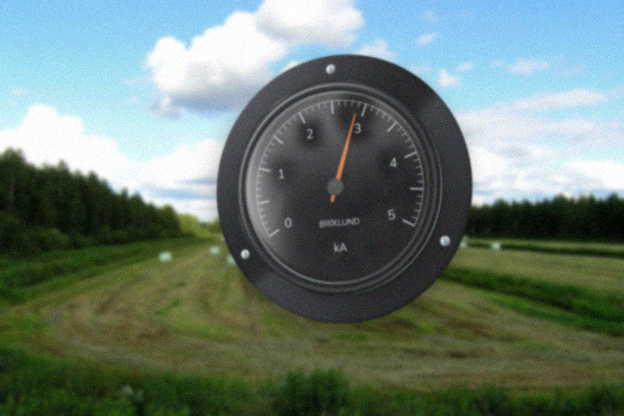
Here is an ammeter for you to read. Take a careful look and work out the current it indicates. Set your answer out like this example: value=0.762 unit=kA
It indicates value=2.9 unit=kA
